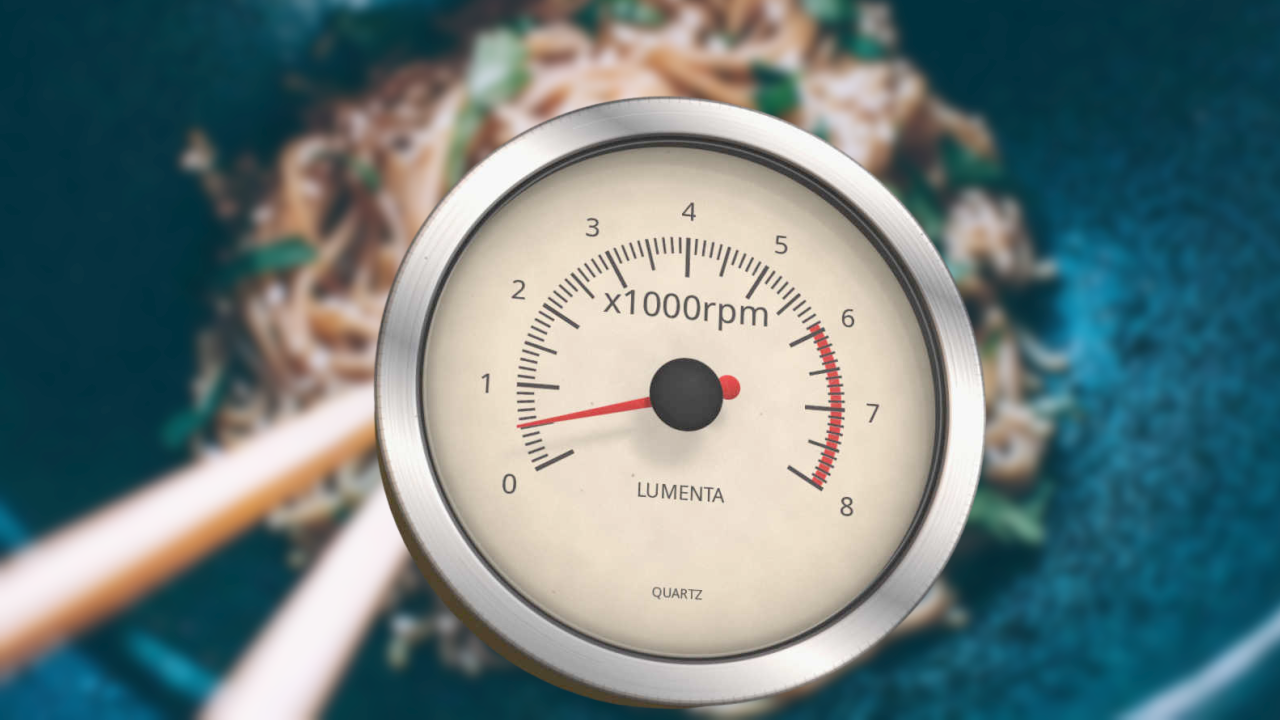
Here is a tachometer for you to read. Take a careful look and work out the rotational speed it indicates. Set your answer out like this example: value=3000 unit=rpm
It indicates value=500 unit=rpm
